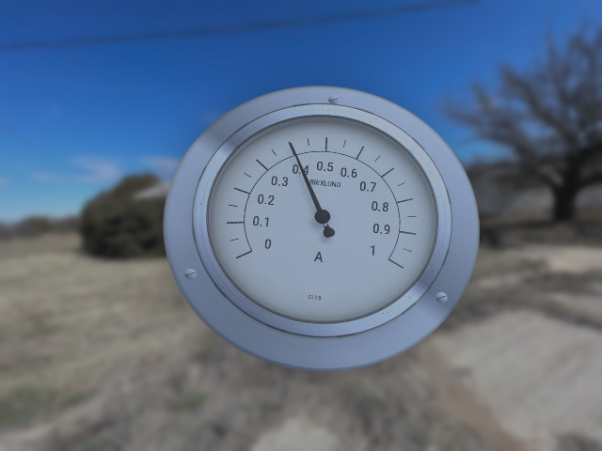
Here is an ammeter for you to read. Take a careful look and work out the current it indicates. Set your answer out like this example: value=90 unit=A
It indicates value=0.4 unit=A
